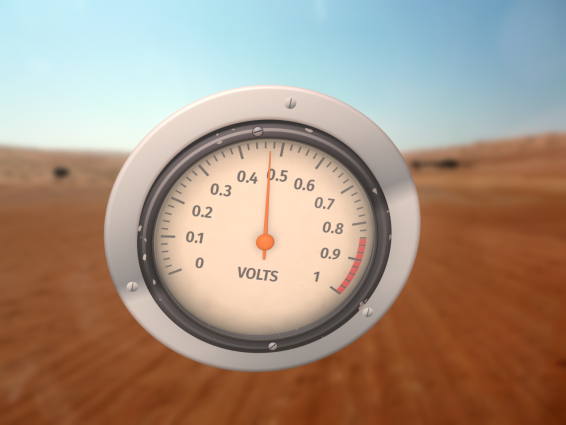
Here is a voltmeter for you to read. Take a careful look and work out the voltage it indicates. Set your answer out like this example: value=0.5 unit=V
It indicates value=0.47 unit=V
